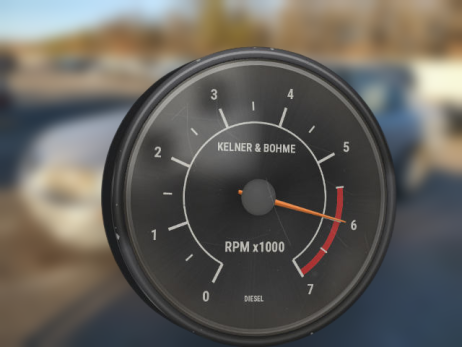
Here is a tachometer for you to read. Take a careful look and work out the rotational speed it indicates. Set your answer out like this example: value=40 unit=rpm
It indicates value=6000 unit=rpm
